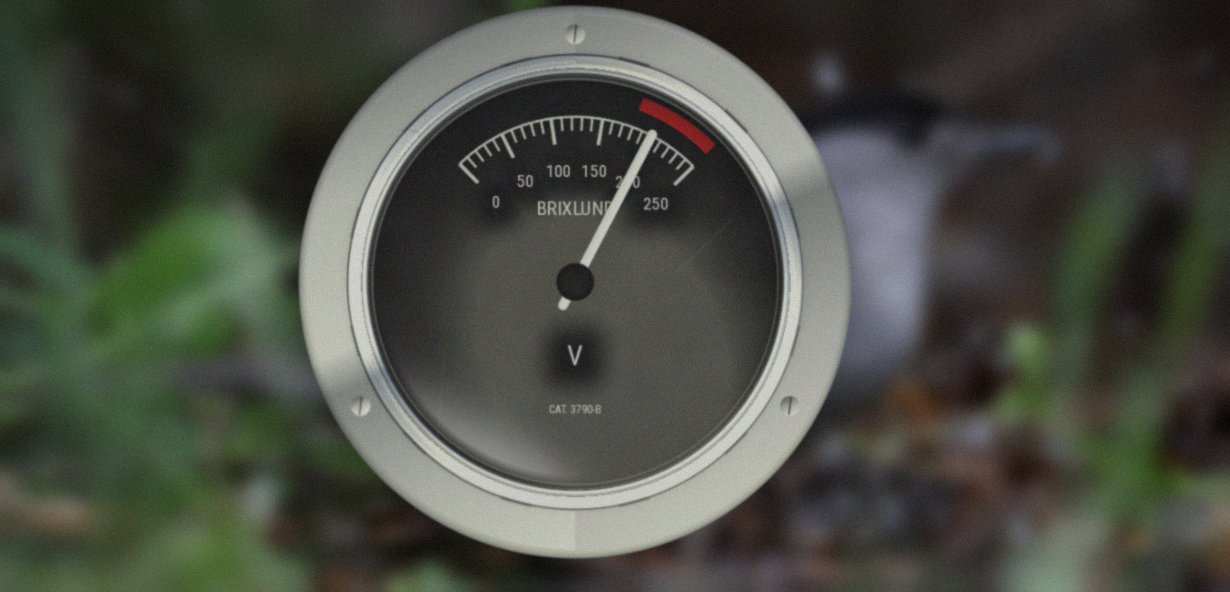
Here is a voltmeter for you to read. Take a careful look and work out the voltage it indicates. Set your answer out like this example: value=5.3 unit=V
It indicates value=200 unit=V
